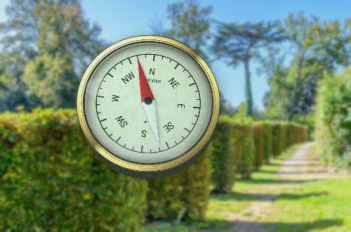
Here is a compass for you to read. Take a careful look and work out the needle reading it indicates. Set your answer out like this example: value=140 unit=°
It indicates value=340 unit=°
